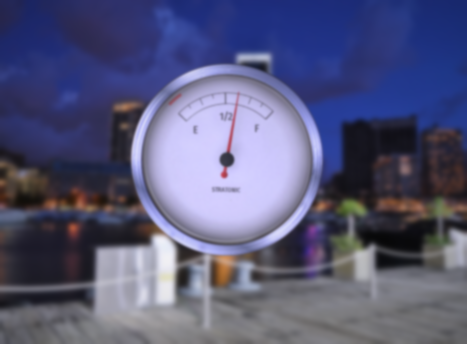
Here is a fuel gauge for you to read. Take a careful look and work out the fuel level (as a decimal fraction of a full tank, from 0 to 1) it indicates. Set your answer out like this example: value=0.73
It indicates value=0.625
